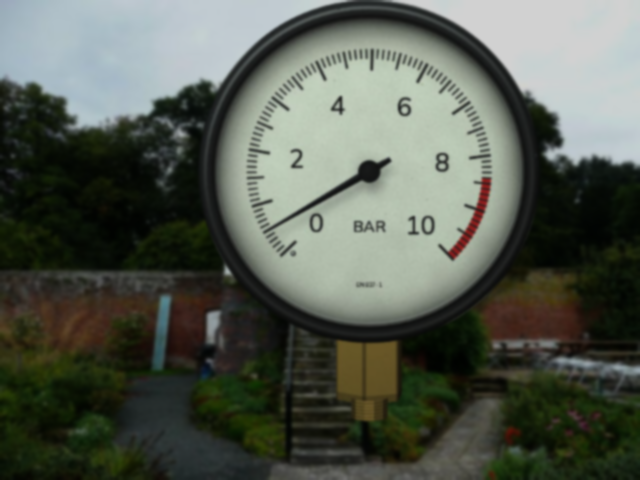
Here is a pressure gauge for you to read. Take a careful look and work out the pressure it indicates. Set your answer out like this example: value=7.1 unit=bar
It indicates value=0.5 unit=bar
